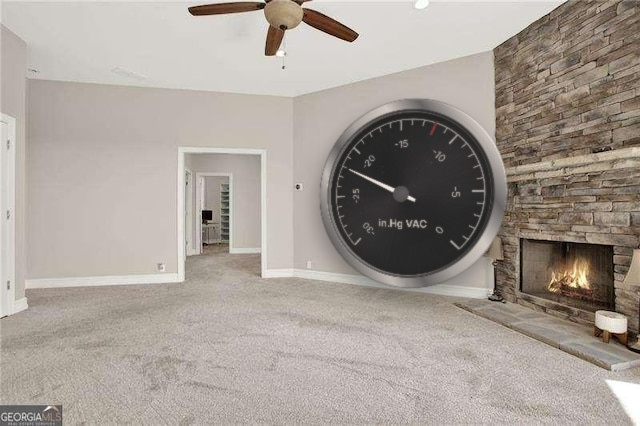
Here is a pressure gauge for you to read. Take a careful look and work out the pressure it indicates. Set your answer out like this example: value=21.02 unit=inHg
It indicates value=-22 unit=inHg
